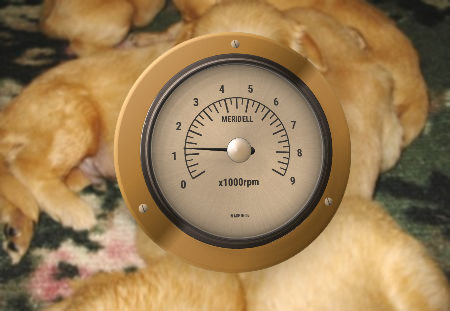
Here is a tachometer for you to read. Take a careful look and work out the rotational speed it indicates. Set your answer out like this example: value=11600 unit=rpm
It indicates value=1250 unit=rpm
